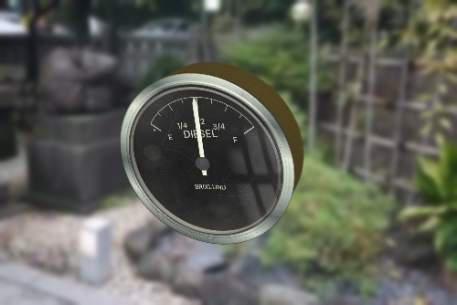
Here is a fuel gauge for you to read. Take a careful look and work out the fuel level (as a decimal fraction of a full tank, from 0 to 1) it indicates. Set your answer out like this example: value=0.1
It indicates value=0.5
